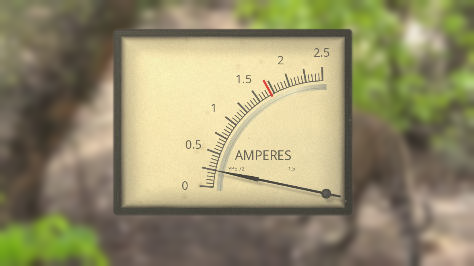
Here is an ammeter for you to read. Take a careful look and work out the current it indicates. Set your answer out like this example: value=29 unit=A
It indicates value=0.25 unit=A
